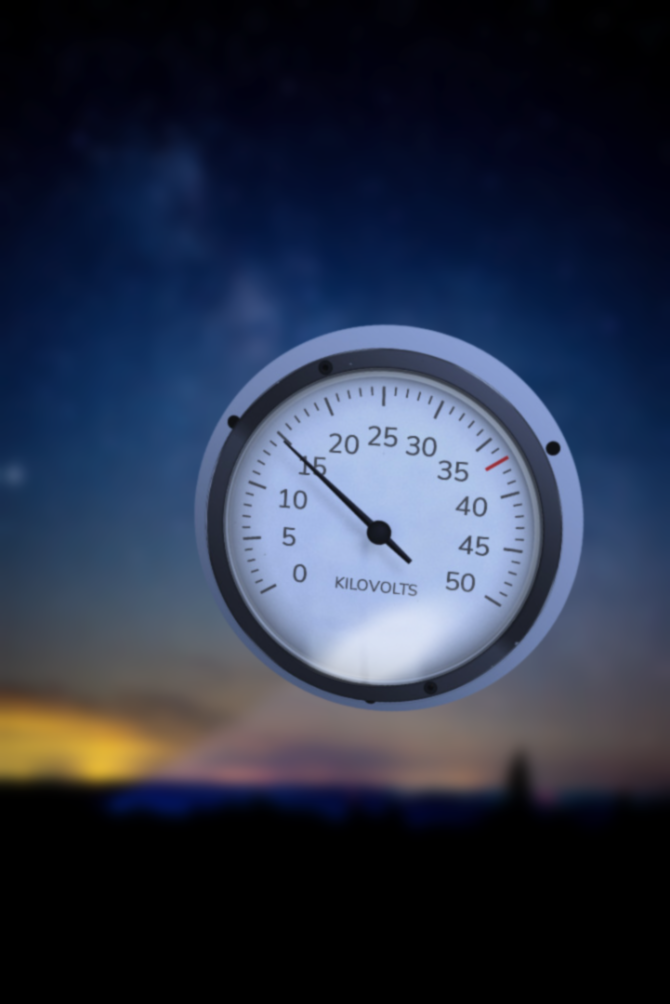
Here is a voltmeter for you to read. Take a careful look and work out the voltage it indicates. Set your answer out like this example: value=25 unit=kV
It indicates value=15 unit=kV
